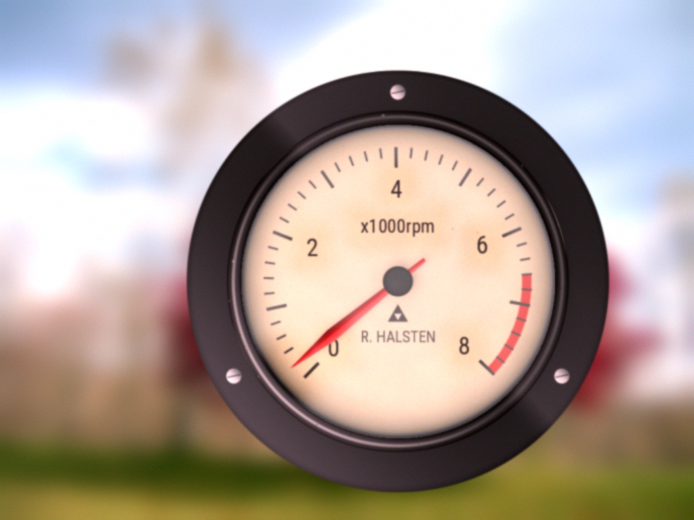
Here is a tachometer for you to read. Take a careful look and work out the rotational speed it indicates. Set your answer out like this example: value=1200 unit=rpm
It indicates value=200 unit=rpm
